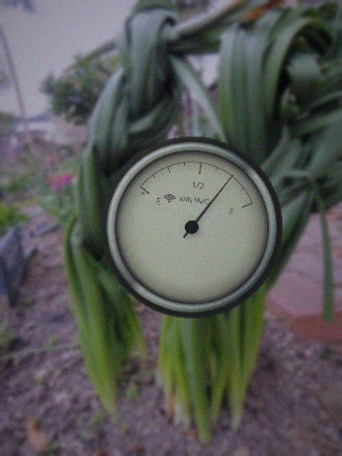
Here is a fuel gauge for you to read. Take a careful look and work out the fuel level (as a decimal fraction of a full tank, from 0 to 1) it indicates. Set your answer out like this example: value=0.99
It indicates value=0.75
